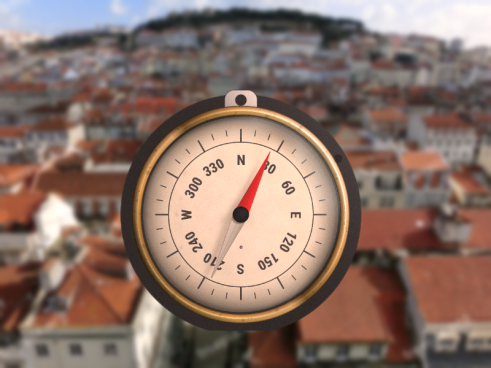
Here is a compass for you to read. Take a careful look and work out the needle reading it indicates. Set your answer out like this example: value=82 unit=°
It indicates value=25 unit=°
